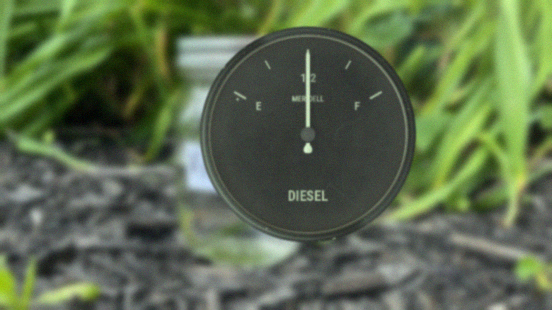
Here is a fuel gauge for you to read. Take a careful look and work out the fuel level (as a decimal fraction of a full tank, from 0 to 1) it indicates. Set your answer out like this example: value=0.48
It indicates value=0.5
